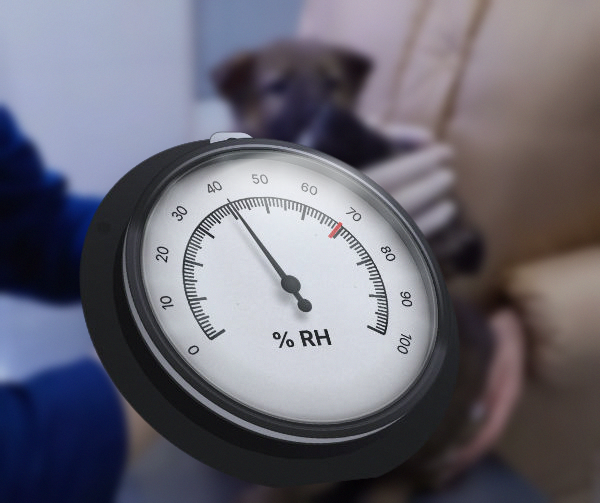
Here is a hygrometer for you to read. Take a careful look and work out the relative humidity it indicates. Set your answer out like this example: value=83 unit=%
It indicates value=40 unit=%
